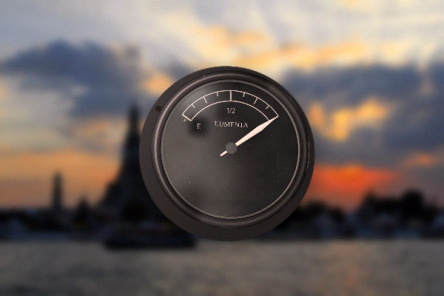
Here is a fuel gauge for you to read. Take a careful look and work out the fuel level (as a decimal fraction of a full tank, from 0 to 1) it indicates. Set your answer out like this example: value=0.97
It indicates value=1
